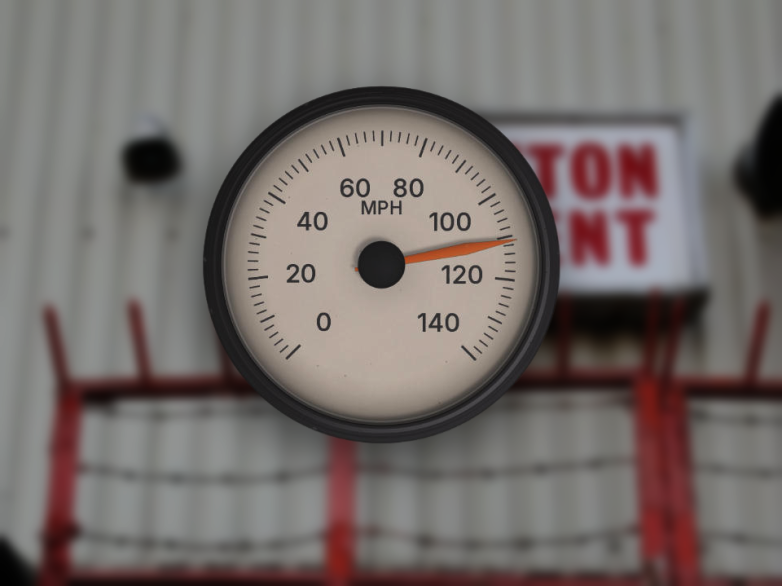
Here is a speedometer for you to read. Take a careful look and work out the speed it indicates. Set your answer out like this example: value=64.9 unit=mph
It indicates value=111 unit=mph
